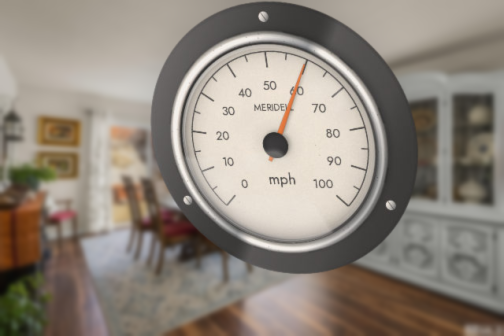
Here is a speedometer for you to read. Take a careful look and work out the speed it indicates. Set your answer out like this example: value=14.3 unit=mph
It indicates value=60 unit=mph
